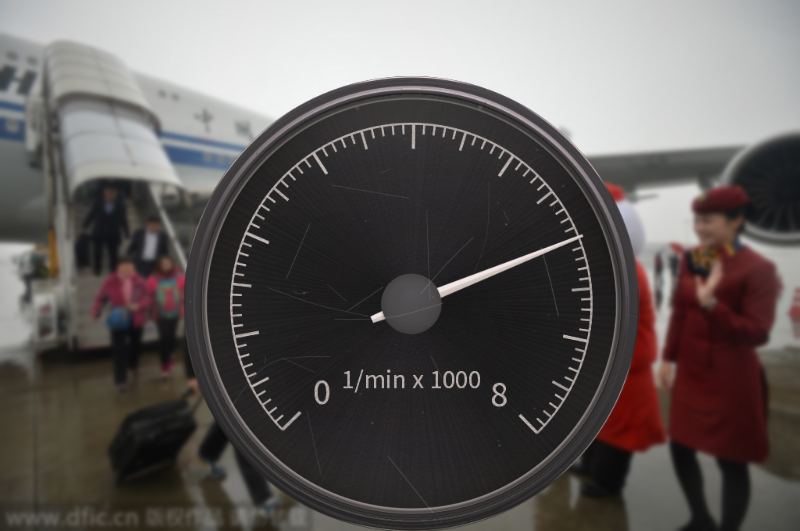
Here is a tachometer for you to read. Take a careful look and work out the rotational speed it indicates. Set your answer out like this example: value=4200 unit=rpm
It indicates value=6000 unit=rpm
